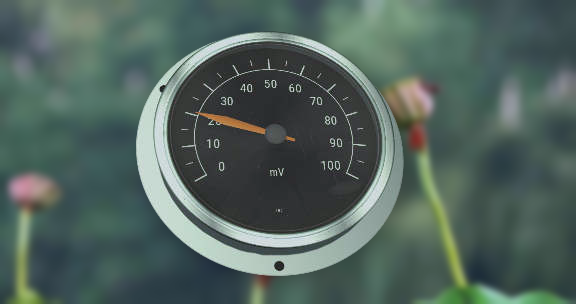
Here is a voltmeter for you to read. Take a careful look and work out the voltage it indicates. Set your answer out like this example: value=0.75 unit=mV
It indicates value=20 unit=mV
